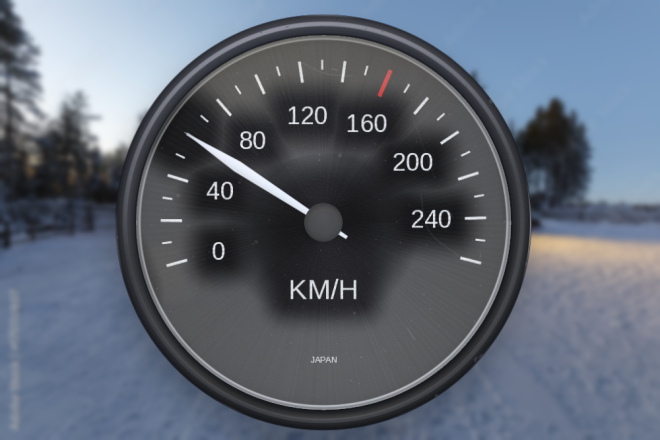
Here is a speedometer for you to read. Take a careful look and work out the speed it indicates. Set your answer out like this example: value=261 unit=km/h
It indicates value=60 unit=km/h
